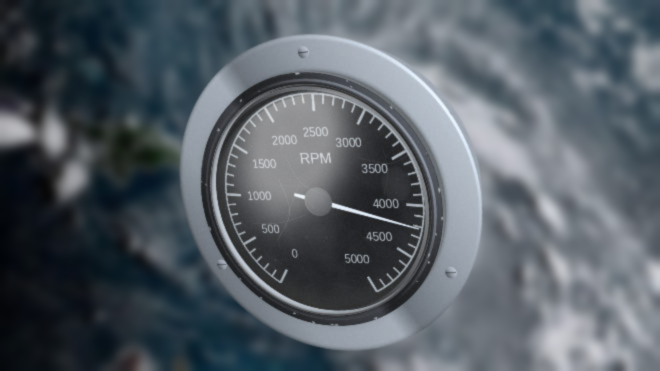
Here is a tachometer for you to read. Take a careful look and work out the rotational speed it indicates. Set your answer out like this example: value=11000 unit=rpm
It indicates value=4200 unit=rpm
